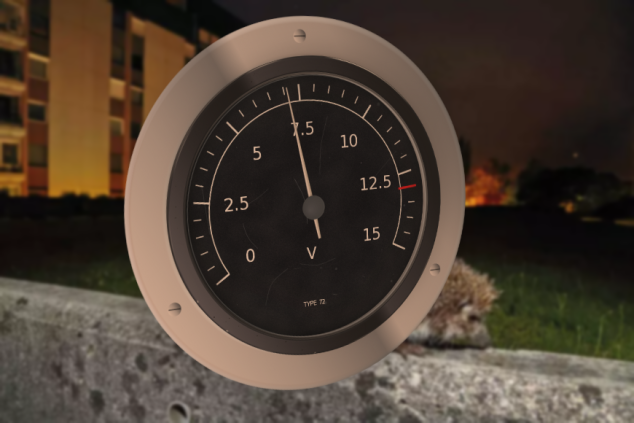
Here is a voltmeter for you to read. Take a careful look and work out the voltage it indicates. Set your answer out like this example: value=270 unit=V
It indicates value=7 unit=V
